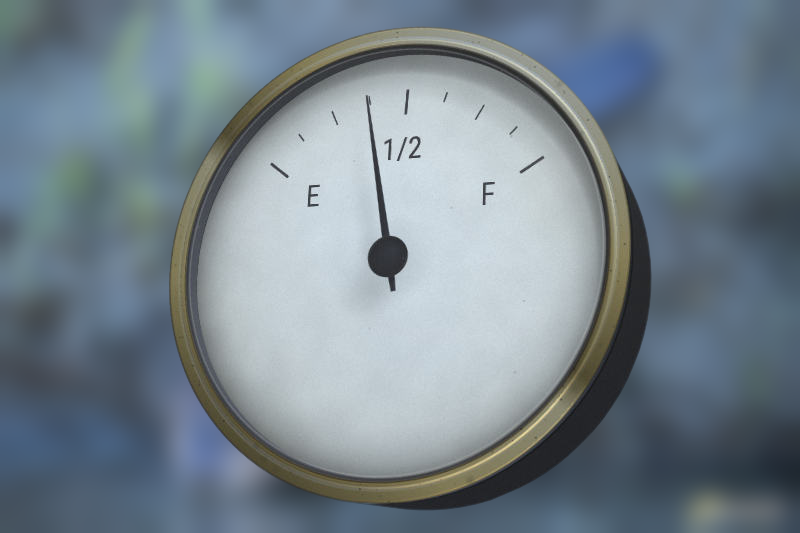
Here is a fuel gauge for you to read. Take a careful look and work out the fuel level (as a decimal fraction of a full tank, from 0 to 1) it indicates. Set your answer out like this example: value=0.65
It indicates value=0.375
